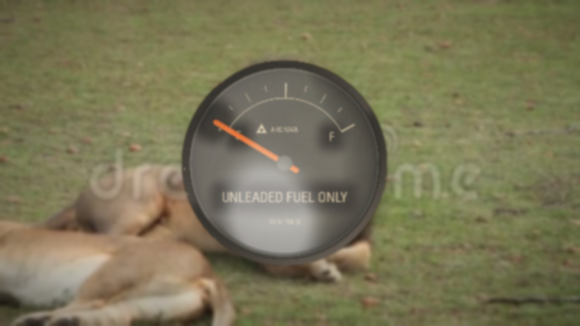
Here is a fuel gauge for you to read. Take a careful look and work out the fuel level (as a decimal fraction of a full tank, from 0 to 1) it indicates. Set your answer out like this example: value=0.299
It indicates value=0
